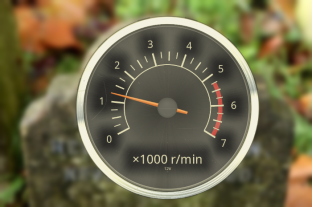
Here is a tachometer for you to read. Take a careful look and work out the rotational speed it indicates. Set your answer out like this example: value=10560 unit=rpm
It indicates value=1250 unit=rpm
